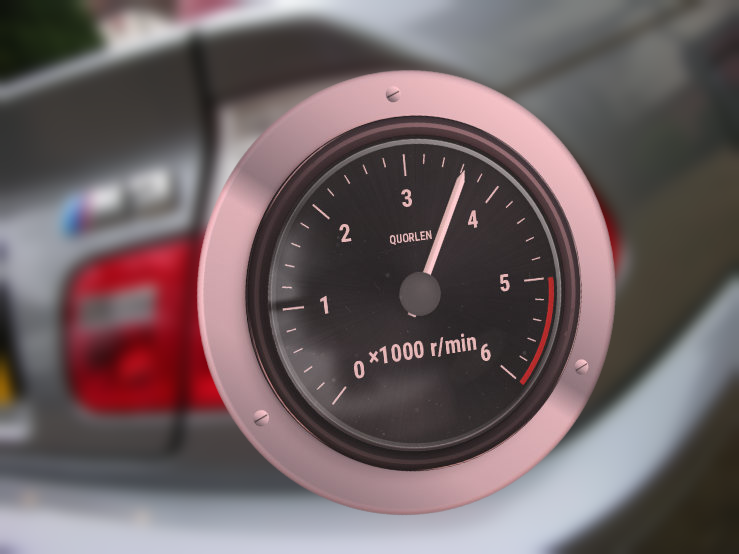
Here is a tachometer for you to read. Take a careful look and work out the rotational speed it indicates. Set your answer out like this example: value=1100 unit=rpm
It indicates value=3600 unit=rpm
